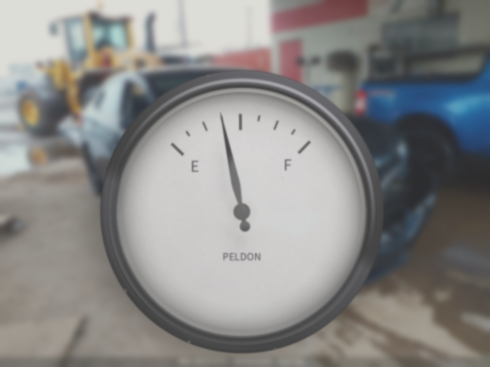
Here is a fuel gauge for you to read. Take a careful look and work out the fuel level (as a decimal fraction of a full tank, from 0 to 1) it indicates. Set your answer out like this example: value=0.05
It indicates value=0.375
